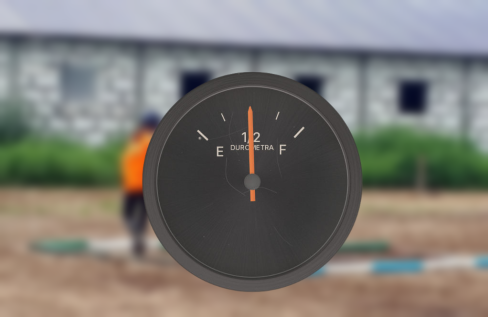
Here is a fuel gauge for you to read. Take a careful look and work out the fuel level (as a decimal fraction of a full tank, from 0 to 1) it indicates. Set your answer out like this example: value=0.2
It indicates value=0.5
